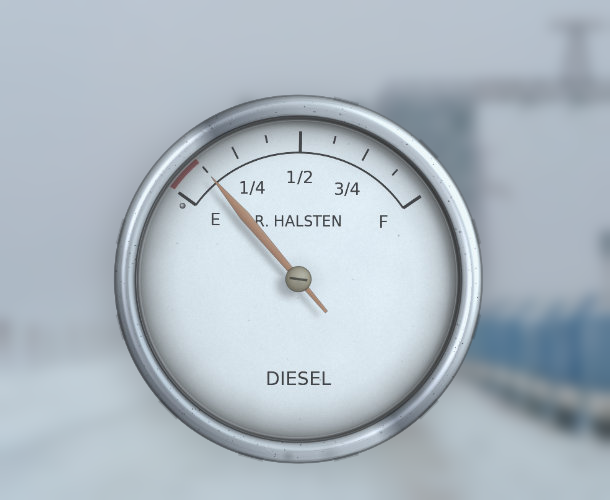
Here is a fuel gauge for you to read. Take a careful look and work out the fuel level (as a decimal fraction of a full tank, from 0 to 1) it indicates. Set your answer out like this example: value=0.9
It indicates value=0.125
